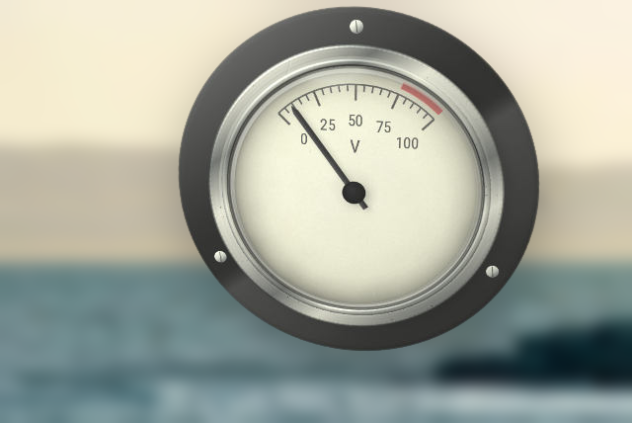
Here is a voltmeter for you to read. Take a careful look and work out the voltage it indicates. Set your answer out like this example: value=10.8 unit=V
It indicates value=10 unit=V
